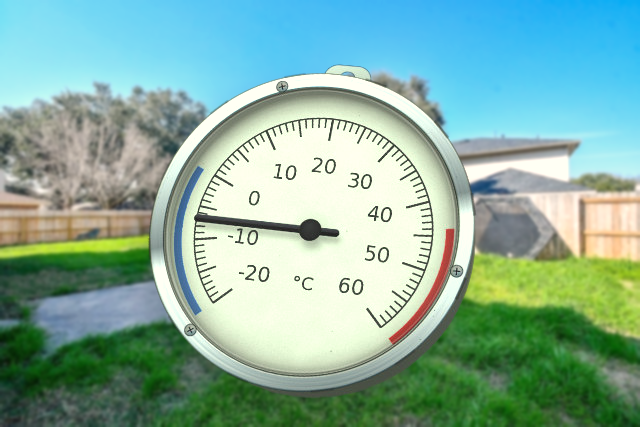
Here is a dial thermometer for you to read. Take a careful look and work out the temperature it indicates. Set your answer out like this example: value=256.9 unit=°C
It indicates value=-7 unit=°C
